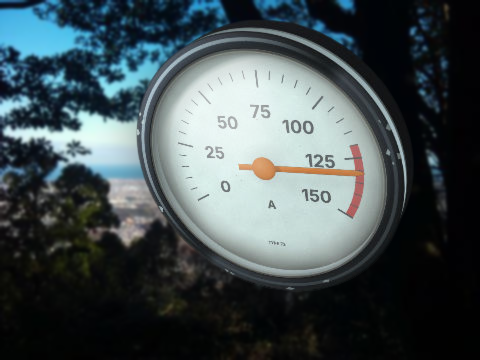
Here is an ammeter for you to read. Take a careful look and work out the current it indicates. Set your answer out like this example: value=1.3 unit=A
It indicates value=130 unit=A
